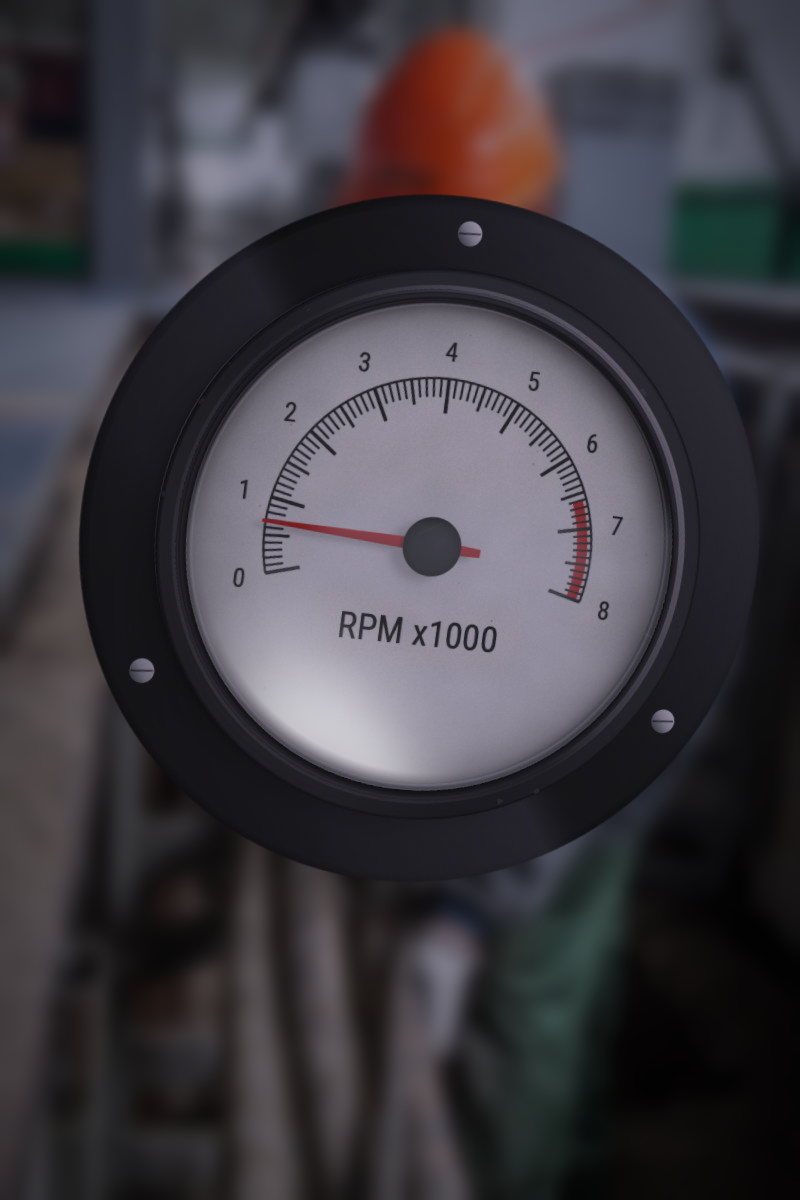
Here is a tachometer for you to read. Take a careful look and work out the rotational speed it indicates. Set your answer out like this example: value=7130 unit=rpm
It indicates value=700 unit=rpm
